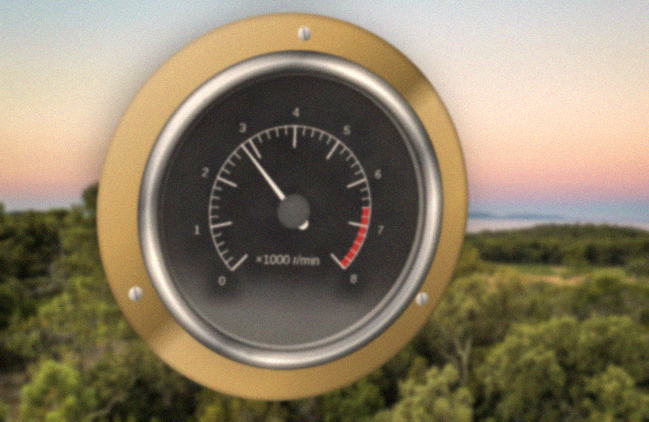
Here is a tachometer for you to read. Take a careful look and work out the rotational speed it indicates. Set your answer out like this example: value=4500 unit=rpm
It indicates value=2800 unit=rpm
